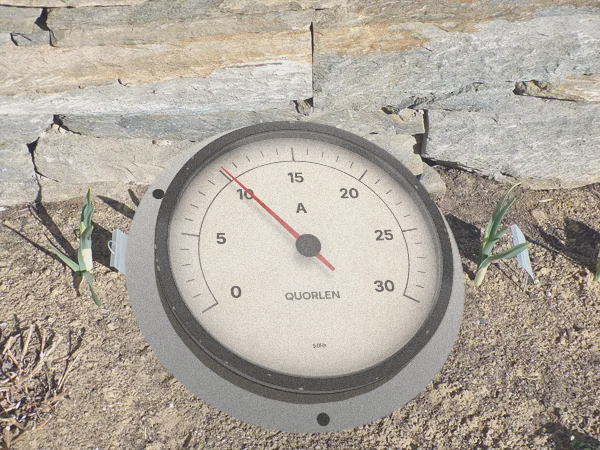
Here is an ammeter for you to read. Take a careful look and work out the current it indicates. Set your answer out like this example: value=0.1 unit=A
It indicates value=10 unit=A
